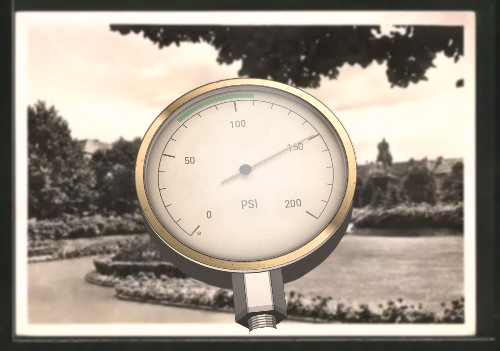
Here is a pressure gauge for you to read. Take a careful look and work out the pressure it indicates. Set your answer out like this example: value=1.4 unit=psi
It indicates value=150 unit=psi
